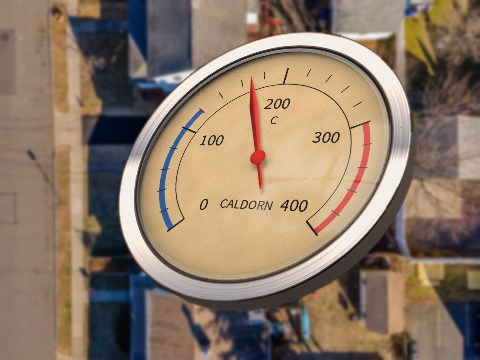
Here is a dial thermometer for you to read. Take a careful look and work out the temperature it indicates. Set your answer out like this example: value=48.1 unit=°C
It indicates value=170 unit=°C
